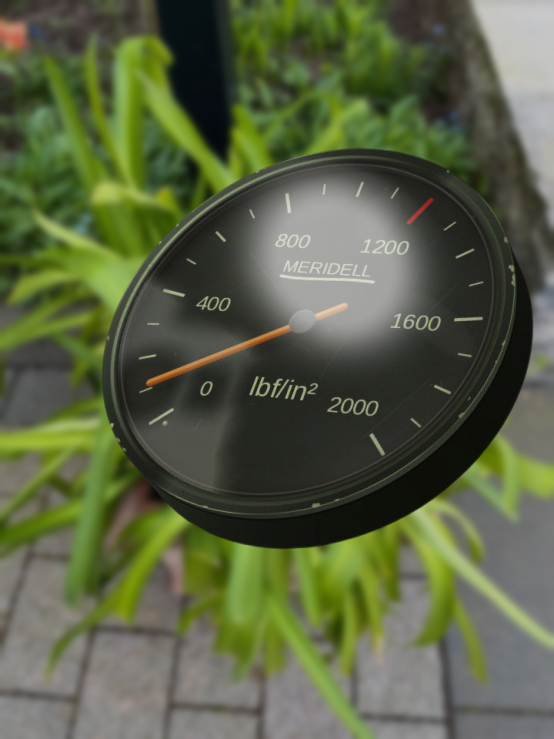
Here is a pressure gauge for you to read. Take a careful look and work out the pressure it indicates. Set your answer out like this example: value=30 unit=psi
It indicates value=100 unit=psi
